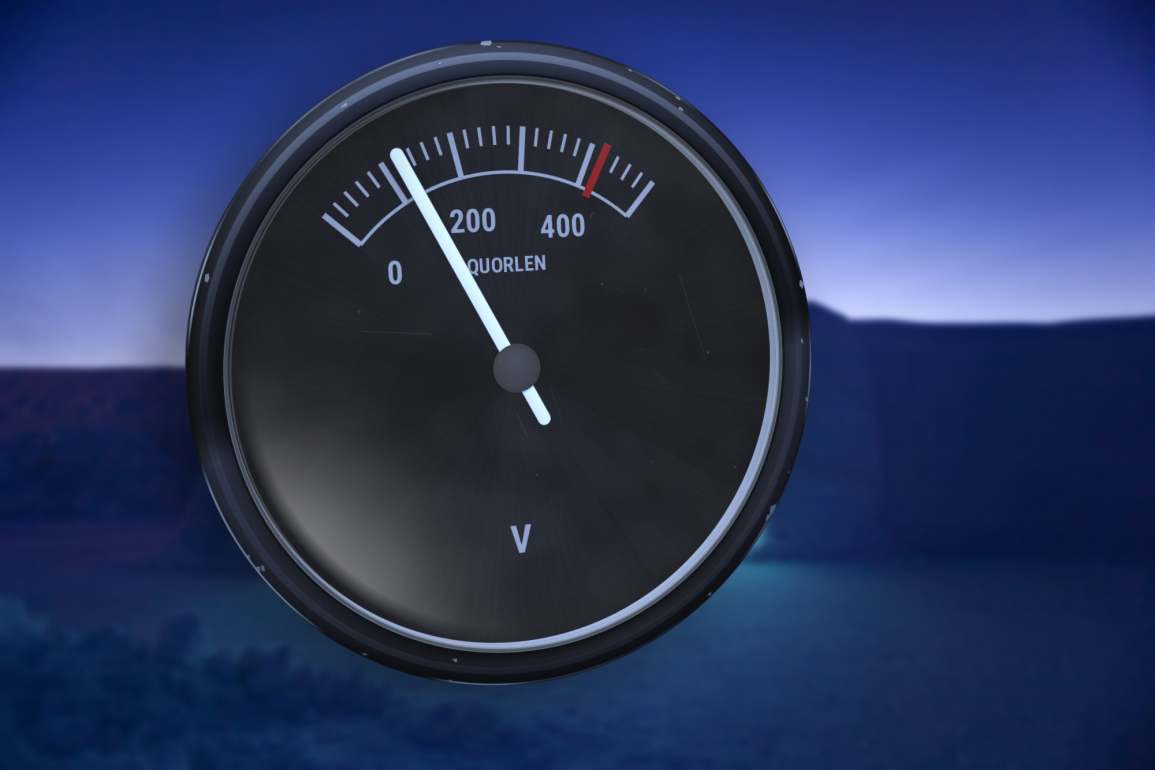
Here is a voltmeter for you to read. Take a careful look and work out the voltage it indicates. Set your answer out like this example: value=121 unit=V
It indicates value=120 unit=V
